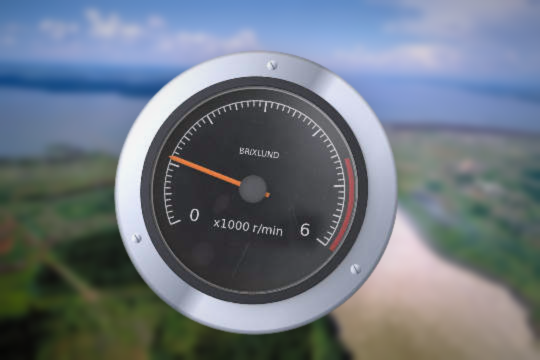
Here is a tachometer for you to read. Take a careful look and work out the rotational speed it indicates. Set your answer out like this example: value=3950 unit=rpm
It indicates value=1100 unit=rpm
